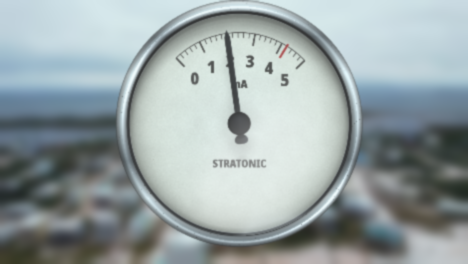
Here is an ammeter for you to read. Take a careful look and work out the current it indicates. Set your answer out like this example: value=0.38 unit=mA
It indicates value=2 unit=mA
